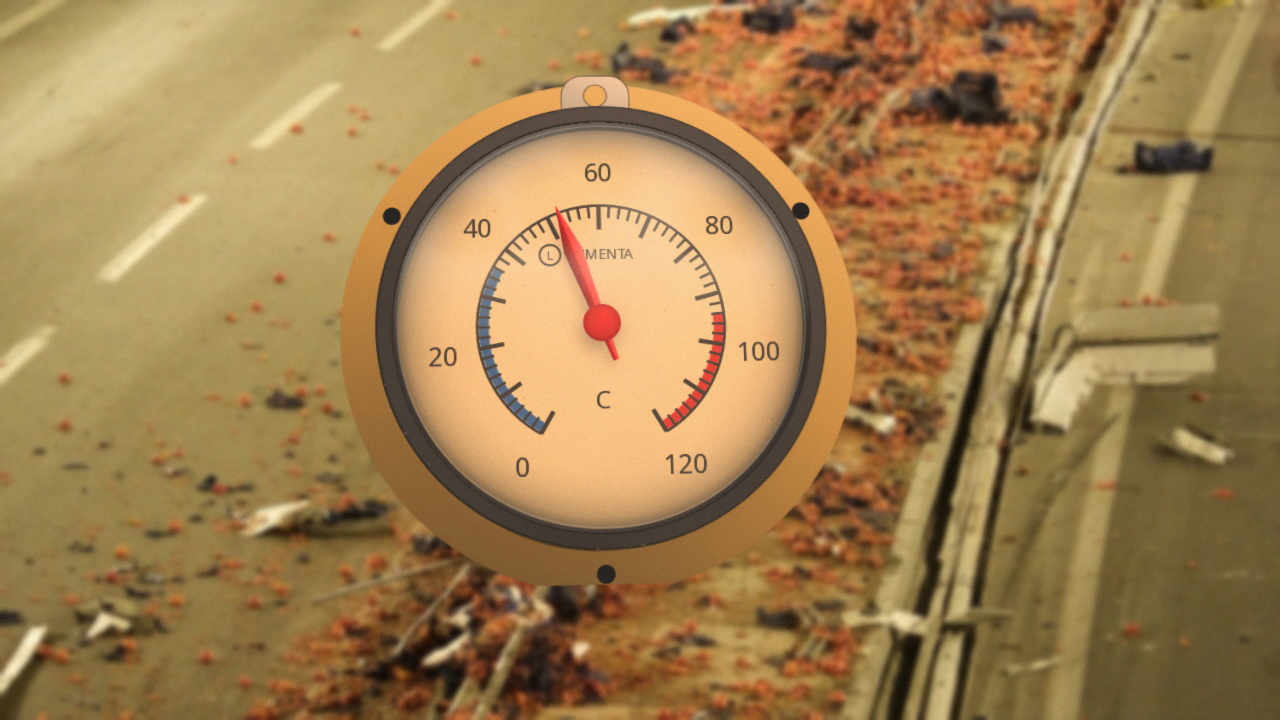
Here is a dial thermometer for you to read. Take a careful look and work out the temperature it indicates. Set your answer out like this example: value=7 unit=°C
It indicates value=52 unit=°C
